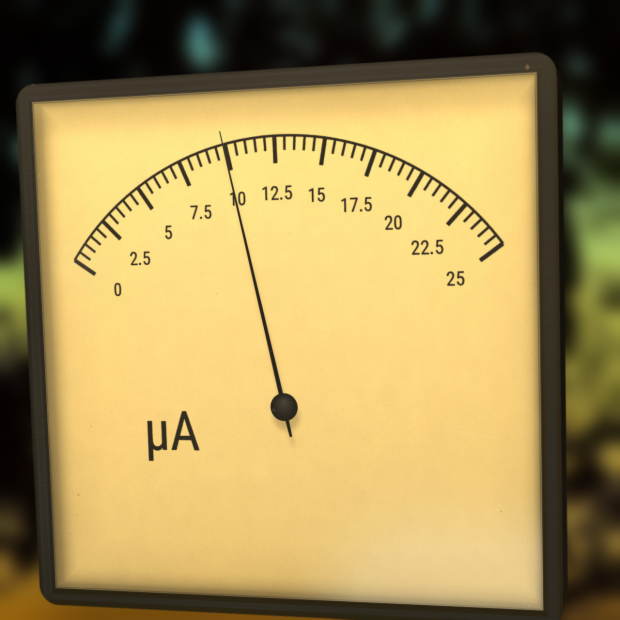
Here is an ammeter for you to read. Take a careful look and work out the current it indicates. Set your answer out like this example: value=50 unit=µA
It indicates value=10 unit=µA
